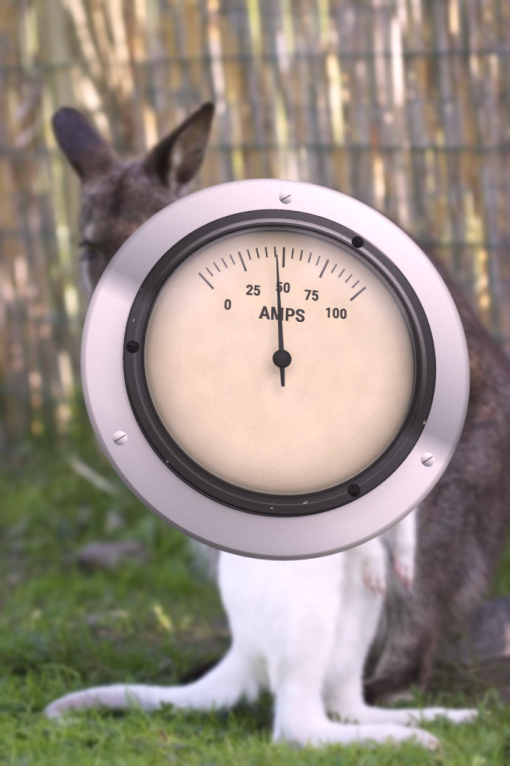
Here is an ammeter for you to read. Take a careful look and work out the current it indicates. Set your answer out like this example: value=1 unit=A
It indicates value=45 unit=A
